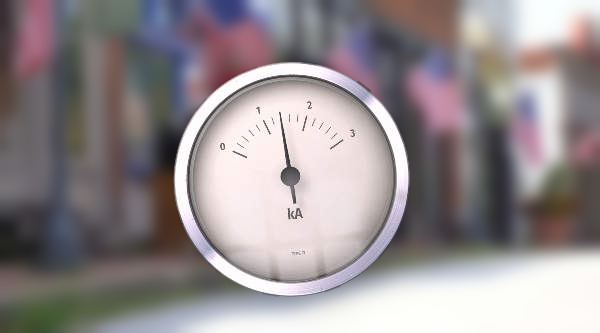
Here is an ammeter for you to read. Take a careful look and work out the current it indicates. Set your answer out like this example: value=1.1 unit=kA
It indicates value=1.4 unit=kA
